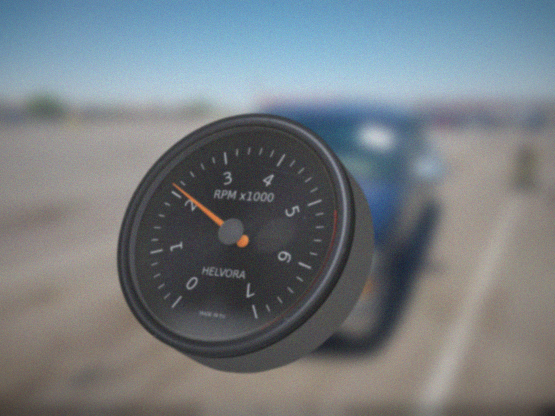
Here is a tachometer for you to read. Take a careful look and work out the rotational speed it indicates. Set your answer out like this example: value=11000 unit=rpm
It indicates value=2100 unit=rpm
